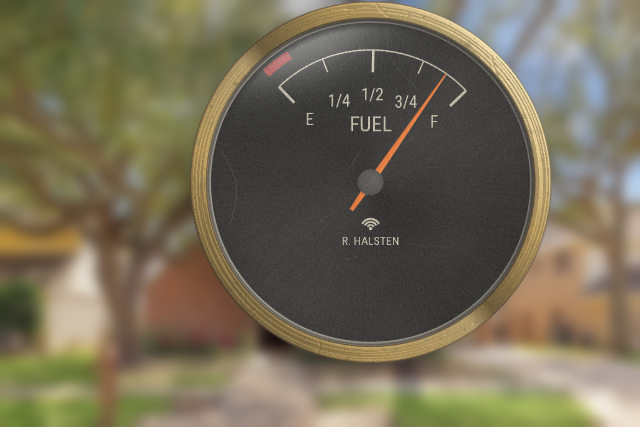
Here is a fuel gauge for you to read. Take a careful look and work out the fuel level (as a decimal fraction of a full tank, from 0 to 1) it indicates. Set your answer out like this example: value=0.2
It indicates value=0.875
